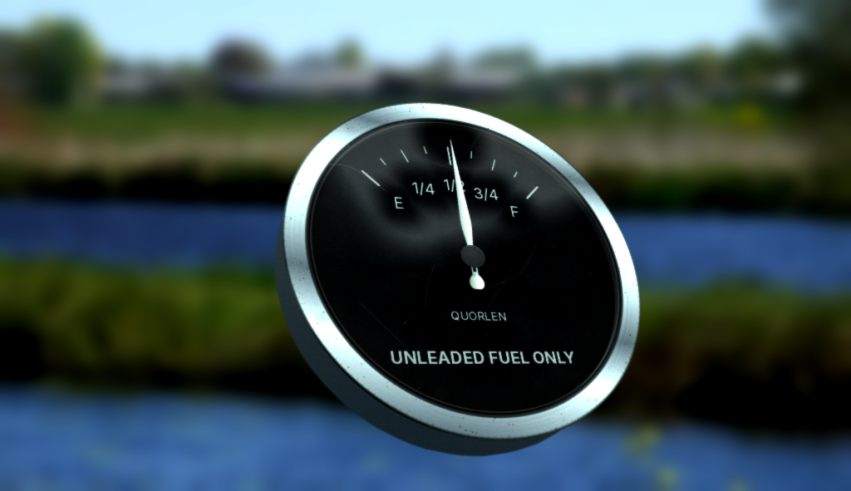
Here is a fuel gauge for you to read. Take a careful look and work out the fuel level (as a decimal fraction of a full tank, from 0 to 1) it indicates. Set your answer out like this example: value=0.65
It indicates value=0.5
